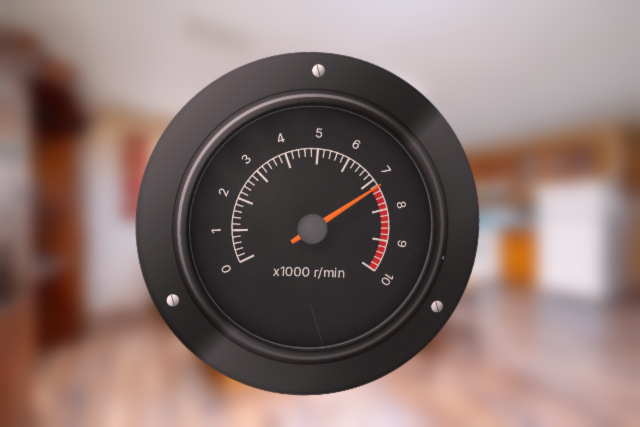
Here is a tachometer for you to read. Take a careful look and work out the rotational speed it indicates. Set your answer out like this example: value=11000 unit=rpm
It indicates value=7200 unit=rpm
